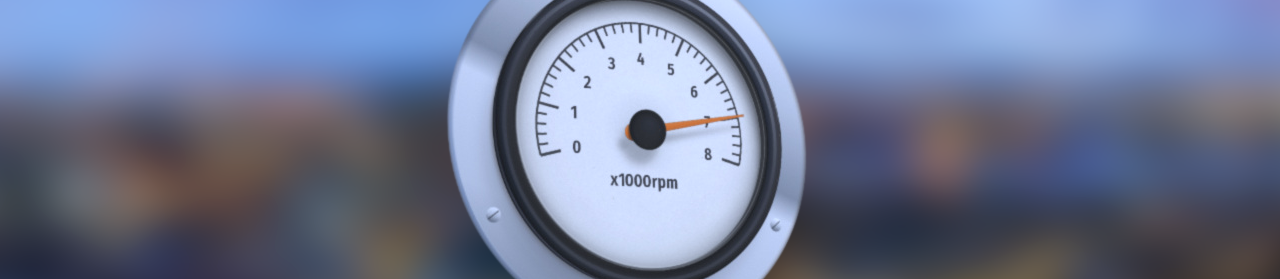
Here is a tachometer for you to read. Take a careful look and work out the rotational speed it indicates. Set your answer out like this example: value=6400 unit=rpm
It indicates value=7000 unit=rpm
